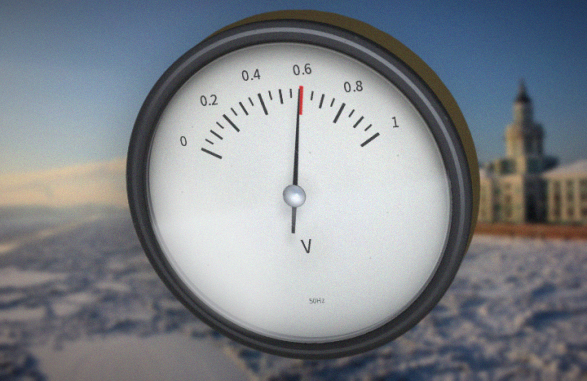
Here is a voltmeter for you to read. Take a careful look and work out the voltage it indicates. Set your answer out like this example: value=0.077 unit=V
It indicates value=0.6 unit=V
